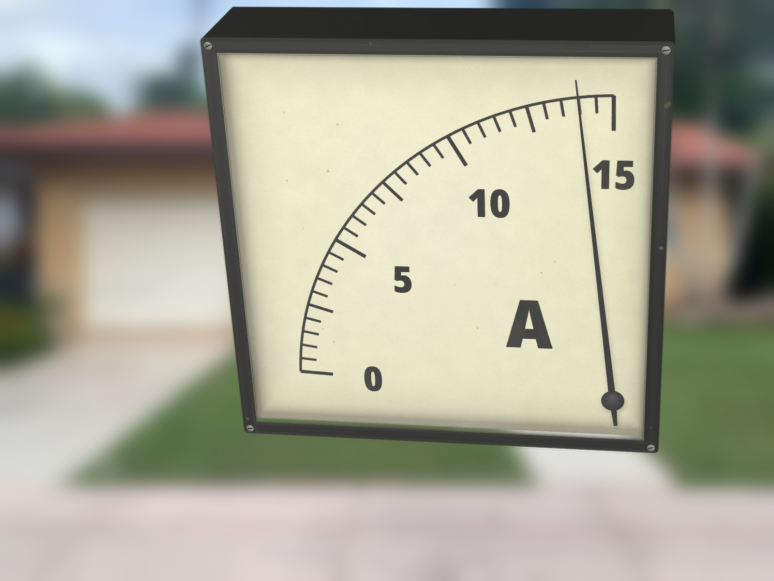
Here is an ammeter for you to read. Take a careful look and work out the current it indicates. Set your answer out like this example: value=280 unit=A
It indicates value=14 unit=A
